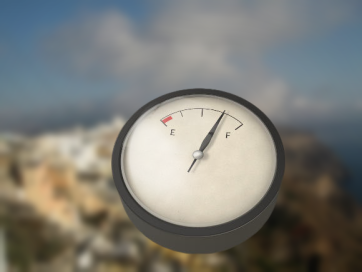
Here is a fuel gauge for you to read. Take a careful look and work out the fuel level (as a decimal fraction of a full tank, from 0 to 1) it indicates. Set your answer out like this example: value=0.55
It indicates value=0.75
